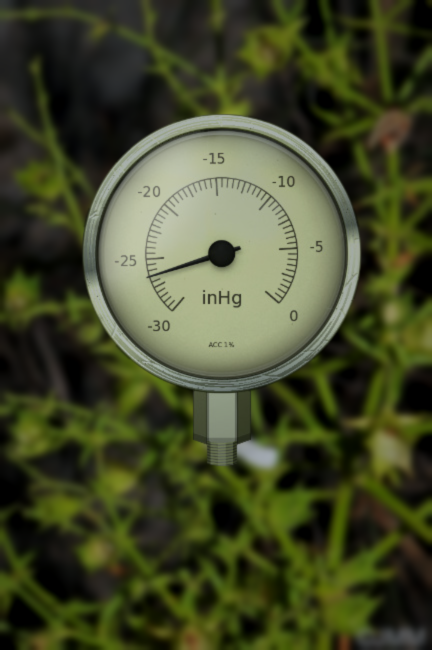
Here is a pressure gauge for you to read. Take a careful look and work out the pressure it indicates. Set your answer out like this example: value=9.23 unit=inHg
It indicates value=-26.5 unit=inHg
